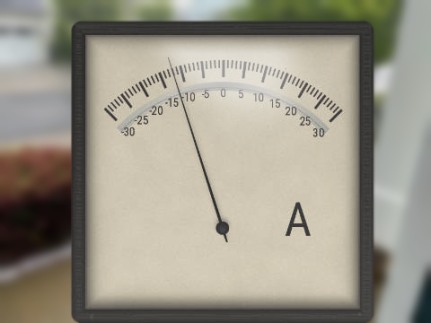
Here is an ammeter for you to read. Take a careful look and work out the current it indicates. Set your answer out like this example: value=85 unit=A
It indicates value=-12 unit=A
